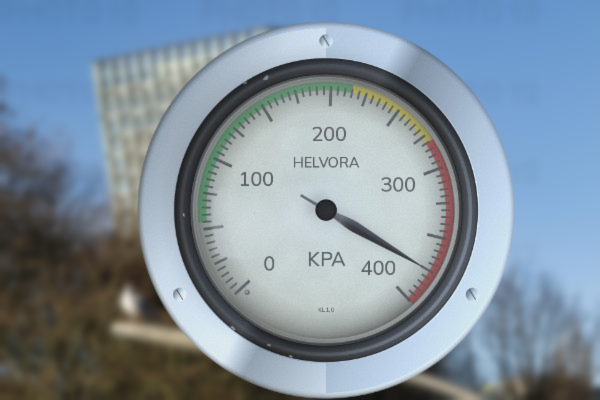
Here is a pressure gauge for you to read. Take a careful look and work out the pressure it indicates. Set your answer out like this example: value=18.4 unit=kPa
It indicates value=375 unit=kPa
